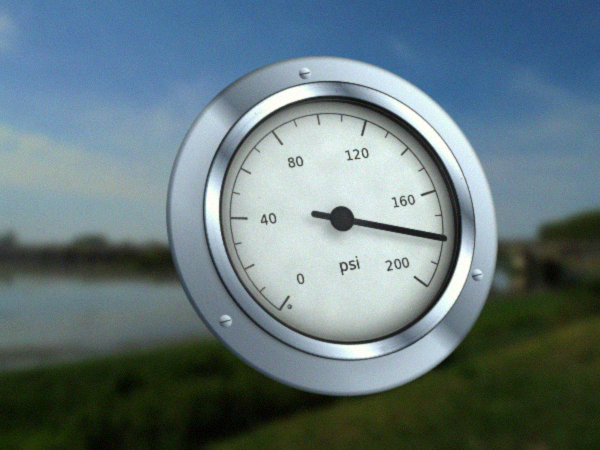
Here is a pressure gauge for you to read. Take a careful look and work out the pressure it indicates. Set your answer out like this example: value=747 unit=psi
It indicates value=180 unit=psi
